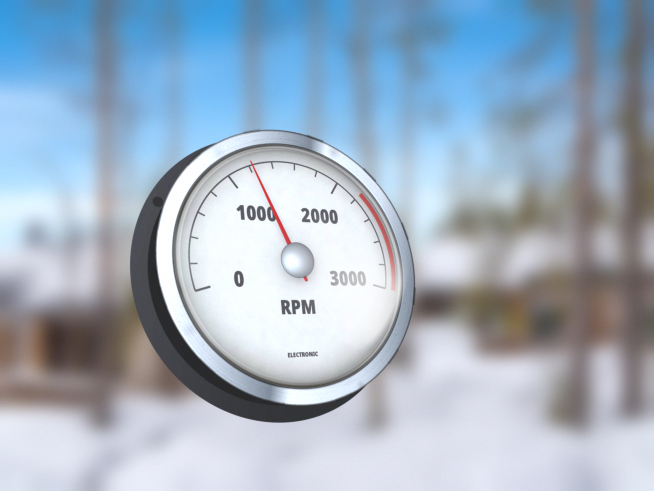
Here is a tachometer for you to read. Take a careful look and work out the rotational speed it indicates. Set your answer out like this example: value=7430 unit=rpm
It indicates value=1200 unit=rpm
